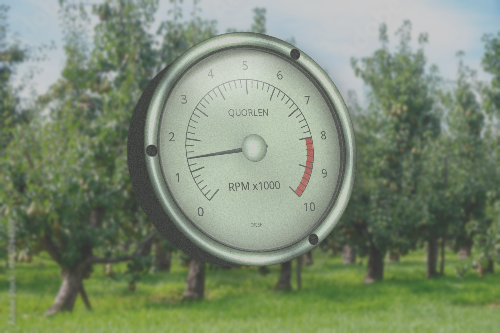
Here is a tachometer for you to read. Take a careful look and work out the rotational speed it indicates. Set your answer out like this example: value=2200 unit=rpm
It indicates value=1400 unit=rpm
